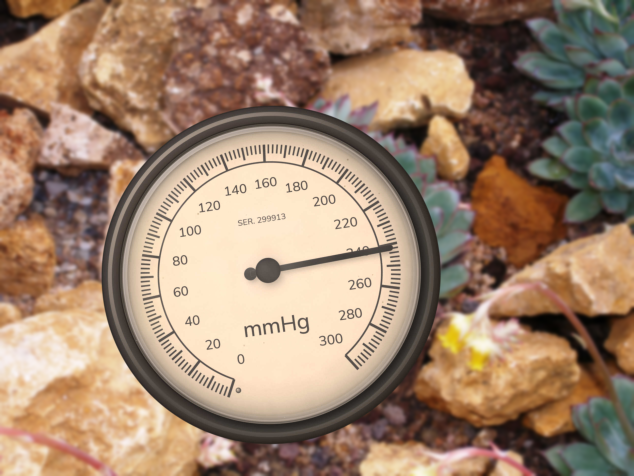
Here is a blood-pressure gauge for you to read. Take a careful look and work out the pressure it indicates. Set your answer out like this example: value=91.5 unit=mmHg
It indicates value=242 unit=mmHg
